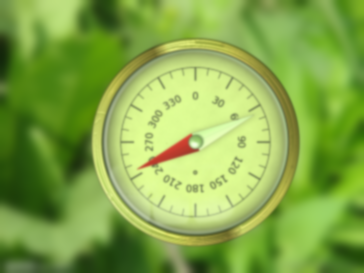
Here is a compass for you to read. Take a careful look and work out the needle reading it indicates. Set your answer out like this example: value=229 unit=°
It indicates value=245 unit=°
